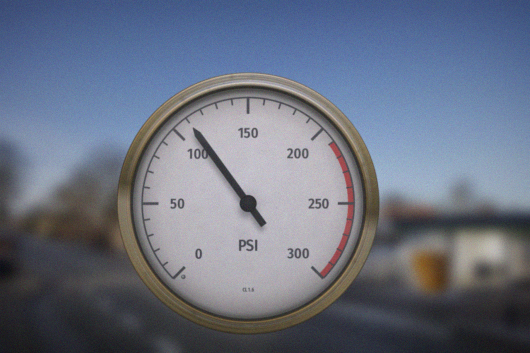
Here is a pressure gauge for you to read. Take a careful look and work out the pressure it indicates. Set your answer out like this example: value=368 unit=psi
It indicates value=110 unit=psi
